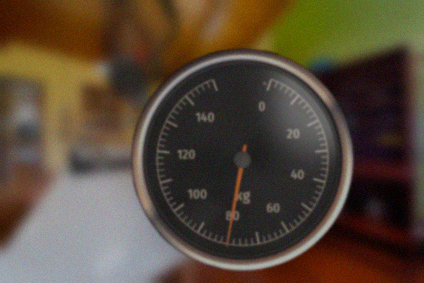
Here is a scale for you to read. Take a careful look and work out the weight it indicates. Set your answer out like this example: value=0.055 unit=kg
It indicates value=80 unit=kg
